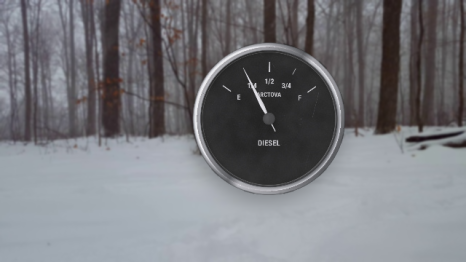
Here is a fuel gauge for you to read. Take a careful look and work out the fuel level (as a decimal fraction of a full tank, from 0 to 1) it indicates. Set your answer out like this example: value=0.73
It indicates value=0.25
